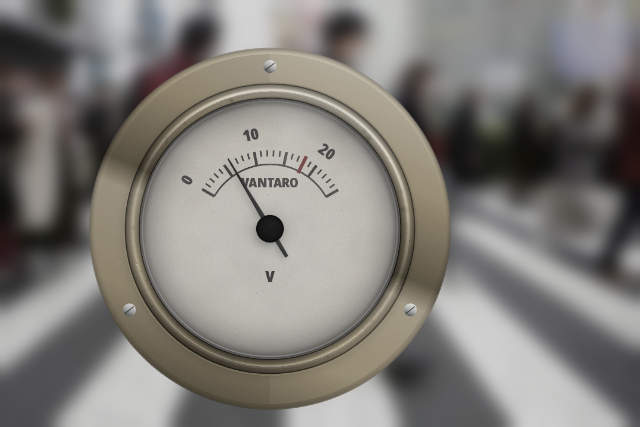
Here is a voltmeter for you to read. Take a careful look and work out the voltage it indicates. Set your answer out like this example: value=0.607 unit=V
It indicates value=6 unit=V
